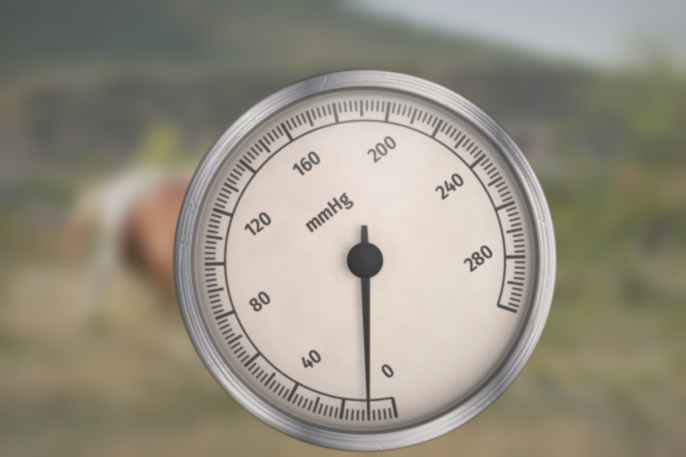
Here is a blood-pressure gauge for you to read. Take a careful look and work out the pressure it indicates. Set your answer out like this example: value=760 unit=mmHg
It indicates value=10 unit=mmHg
